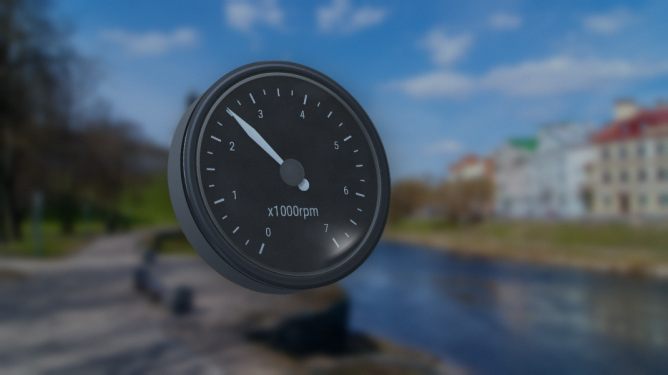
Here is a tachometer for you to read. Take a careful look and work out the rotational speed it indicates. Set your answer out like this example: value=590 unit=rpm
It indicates value=2500 unit=rpm
